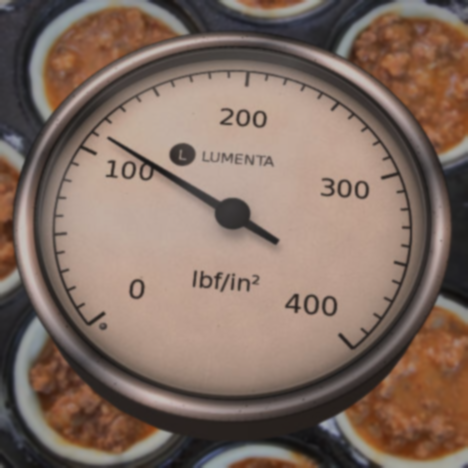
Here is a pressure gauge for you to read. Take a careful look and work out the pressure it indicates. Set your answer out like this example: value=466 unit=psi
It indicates value=110 unit=psi
